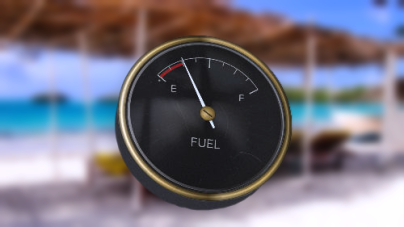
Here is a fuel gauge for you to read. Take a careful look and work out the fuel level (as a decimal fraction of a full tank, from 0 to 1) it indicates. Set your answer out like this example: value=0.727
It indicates value=0.25
